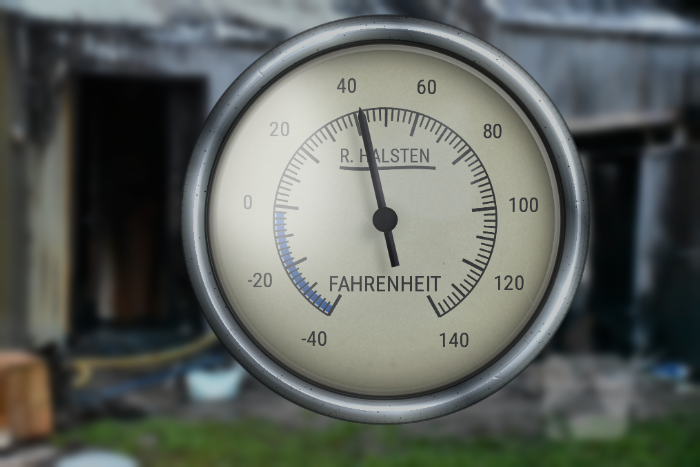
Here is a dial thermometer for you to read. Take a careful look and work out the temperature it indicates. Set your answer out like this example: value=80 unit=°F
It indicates value=42 unit=°F
